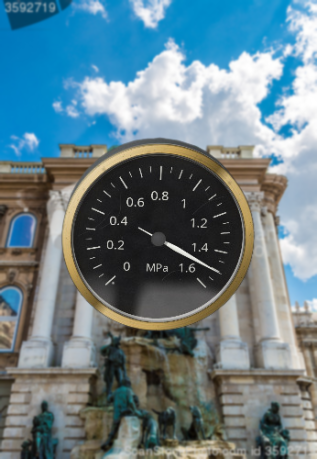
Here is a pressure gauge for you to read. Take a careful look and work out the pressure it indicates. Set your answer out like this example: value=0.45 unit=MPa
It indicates value=1.5 unit=MPa
